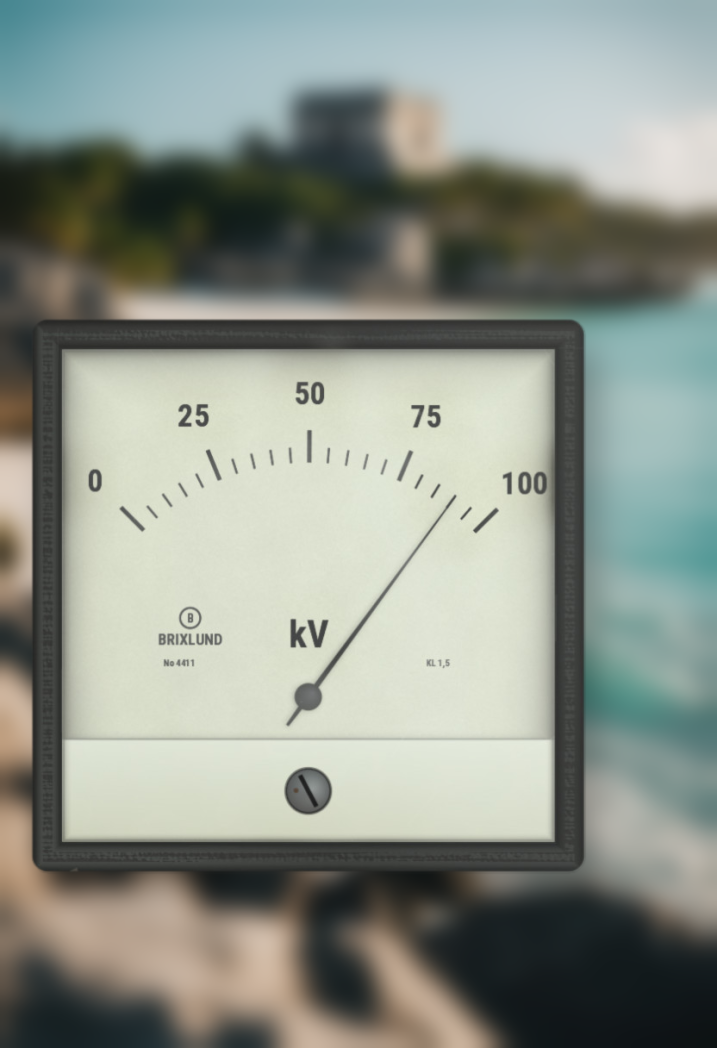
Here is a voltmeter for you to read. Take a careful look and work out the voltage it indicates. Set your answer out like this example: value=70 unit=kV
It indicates value=90 unit=kV
